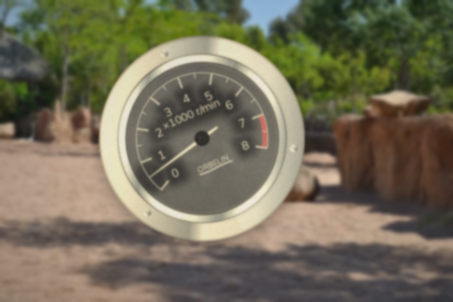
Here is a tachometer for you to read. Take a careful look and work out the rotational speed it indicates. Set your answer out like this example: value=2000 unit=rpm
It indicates value=500 unit=rpm
